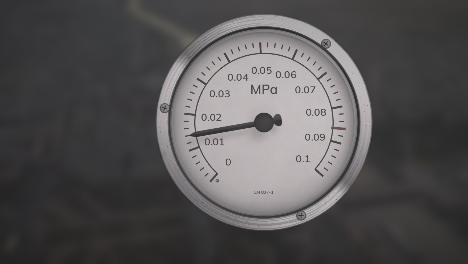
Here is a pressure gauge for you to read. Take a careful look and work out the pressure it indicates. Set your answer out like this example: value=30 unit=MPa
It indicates value=0.014 unit=MPa
